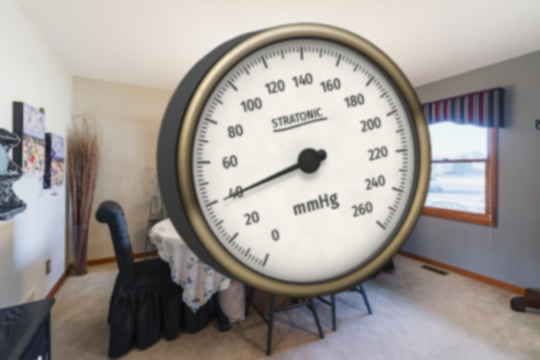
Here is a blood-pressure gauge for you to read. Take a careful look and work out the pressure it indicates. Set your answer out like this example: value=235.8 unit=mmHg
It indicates value=40 unit=mmHg
